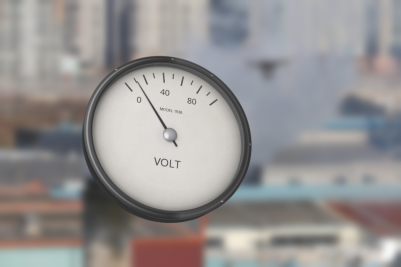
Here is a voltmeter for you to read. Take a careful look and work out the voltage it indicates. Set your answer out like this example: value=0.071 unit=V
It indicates value=10 unit=V
